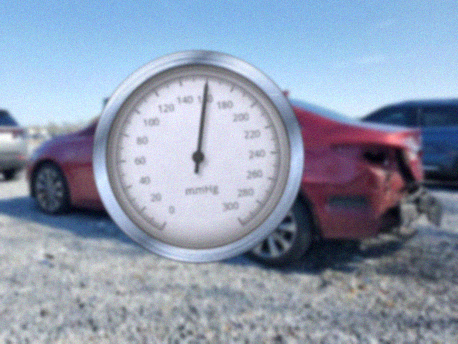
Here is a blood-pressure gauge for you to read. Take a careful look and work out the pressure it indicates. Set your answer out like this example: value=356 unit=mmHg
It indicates value=160 unit=mmHg
